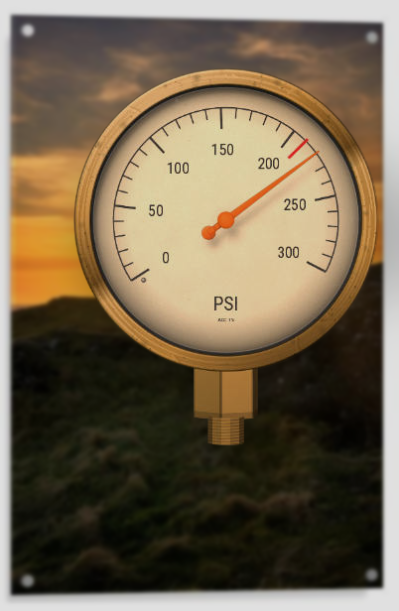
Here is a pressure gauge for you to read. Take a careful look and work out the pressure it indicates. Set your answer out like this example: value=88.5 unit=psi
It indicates value=220 unit=psi
